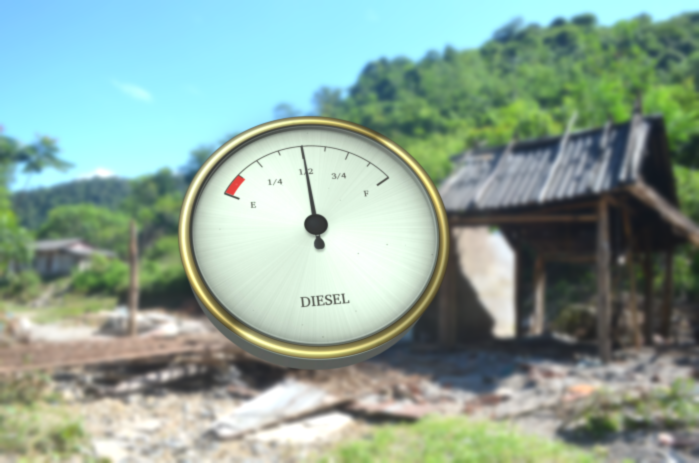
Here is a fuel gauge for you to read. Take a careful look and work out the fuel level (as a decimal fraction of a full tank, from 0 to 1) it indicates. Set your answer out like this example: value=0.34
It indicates value=0.5
